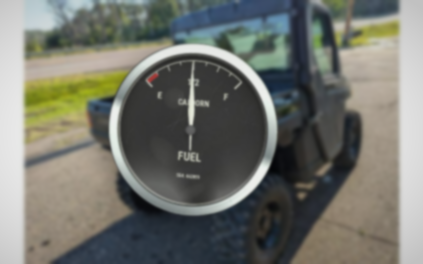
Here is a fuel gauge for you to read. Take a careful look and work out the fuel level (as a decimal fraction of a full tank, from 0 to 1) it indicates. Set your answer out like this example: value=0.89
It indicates value=0.5
